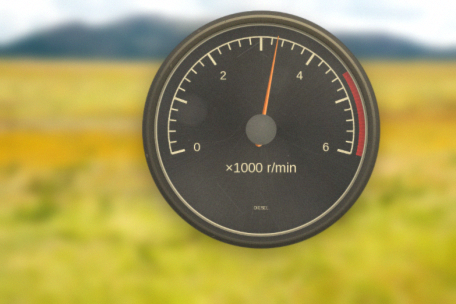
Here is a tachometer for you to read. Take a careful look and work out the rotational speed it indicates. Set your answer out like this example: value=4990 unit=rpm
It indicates value=3300 unit=rpm
